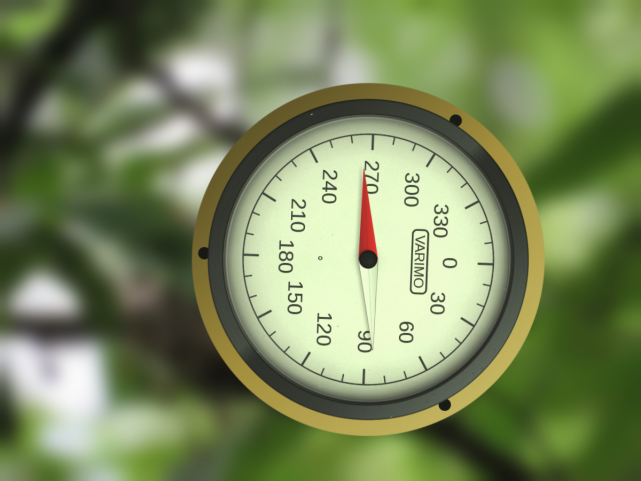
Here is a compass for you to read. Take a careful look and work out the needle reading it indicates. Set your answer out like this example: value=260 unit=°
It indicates value=265 unit=°
